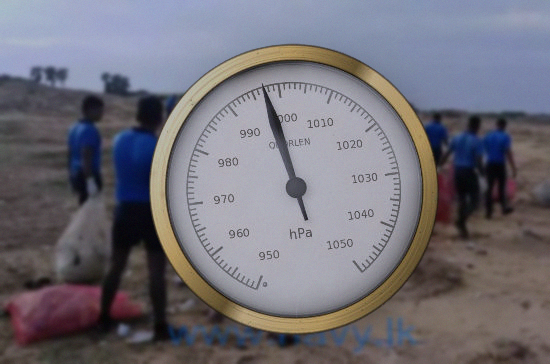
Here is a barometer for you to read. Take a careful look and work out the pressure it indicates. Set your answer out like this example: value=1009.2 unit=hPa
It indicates value=997 unit=hPa
